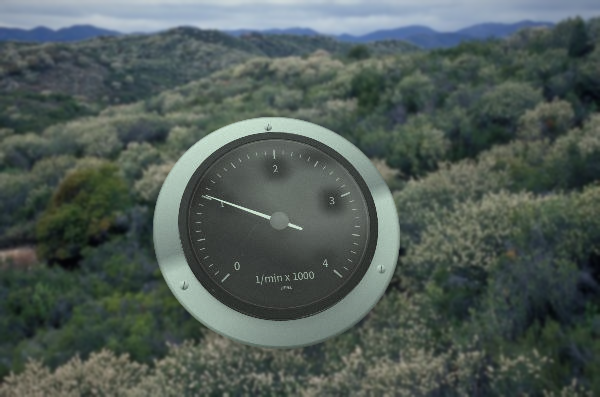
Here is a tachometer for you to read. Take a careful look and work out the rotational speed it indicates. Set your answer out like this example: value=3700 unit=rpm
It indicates value=1000 unit=rpm
